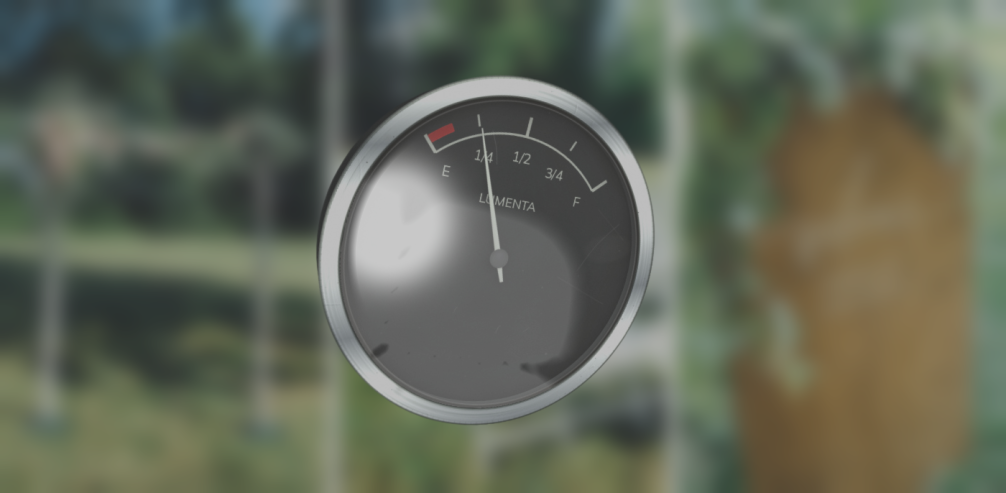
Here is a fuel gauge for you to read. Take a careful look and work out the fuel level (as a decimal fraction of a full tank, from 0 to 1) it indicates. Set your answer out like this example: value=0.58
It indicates value=0.25
